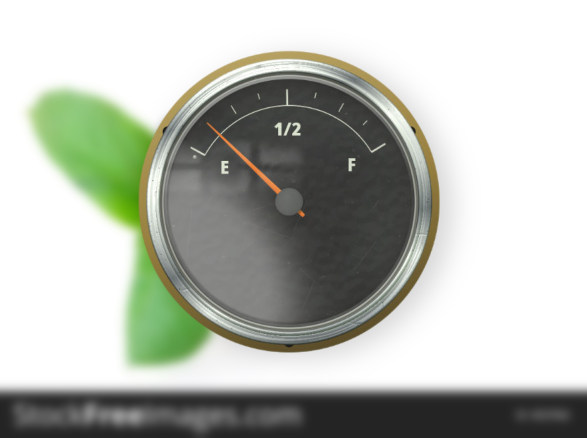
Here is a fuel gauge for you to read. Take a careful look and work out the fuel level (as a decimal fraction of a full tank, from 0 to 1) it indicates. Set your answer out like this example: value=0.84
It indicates value=0.125
